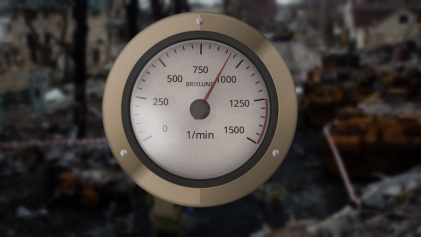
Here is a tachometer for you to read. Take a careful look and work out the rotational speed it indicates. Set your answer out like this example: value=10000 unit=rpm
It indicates value=925 unit=rpm
